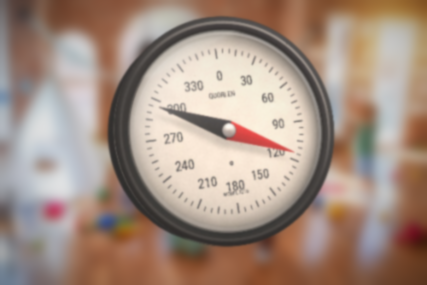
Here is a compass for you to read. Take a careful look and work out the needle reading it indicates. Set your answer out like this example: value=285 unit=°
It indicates value=115 unit=°
